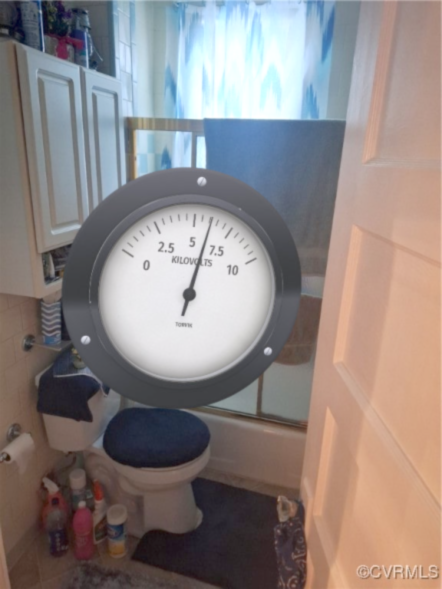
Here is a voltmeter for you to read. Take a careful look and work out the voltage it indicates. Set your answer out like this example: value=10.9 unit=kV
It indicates value=6 unit=kV
